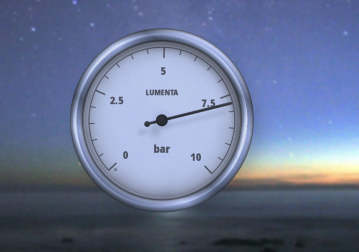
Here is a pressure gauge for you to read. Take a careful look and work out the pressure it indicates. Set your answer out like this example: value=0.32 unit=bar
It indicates value=7.75 unit=bar
